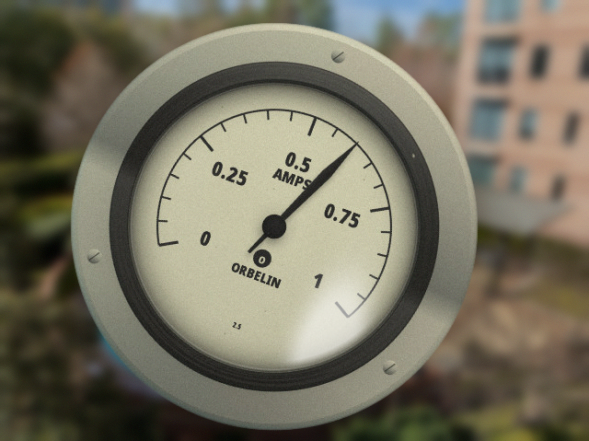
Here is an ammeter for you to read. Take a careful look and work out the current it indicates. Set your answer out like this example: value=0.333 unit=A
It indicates value=0.6 unit=A
